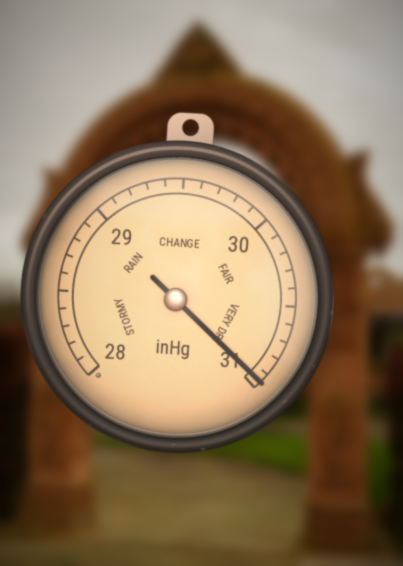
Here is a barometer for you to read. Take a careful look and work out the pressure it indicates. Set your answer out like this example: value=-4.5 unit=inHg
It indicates value=30.95 unit=inHg
